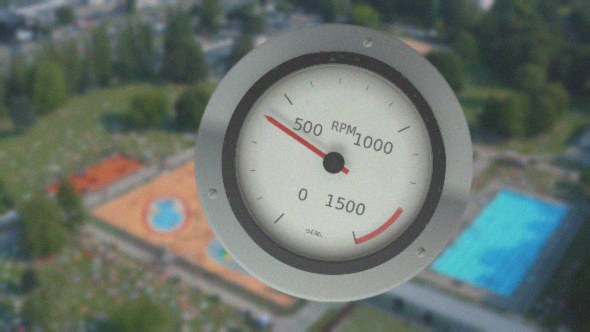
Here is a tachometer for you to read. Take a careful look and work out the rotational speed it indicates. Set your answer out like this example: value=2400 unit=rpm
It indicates value=400 unit=rpm
